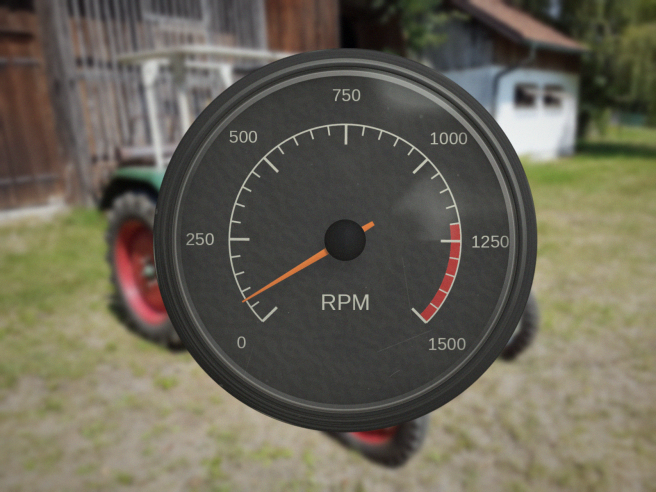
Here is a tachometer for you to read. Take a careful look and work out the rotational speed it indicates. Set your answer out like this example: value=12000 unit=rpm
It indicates value=75 unit=rpm
